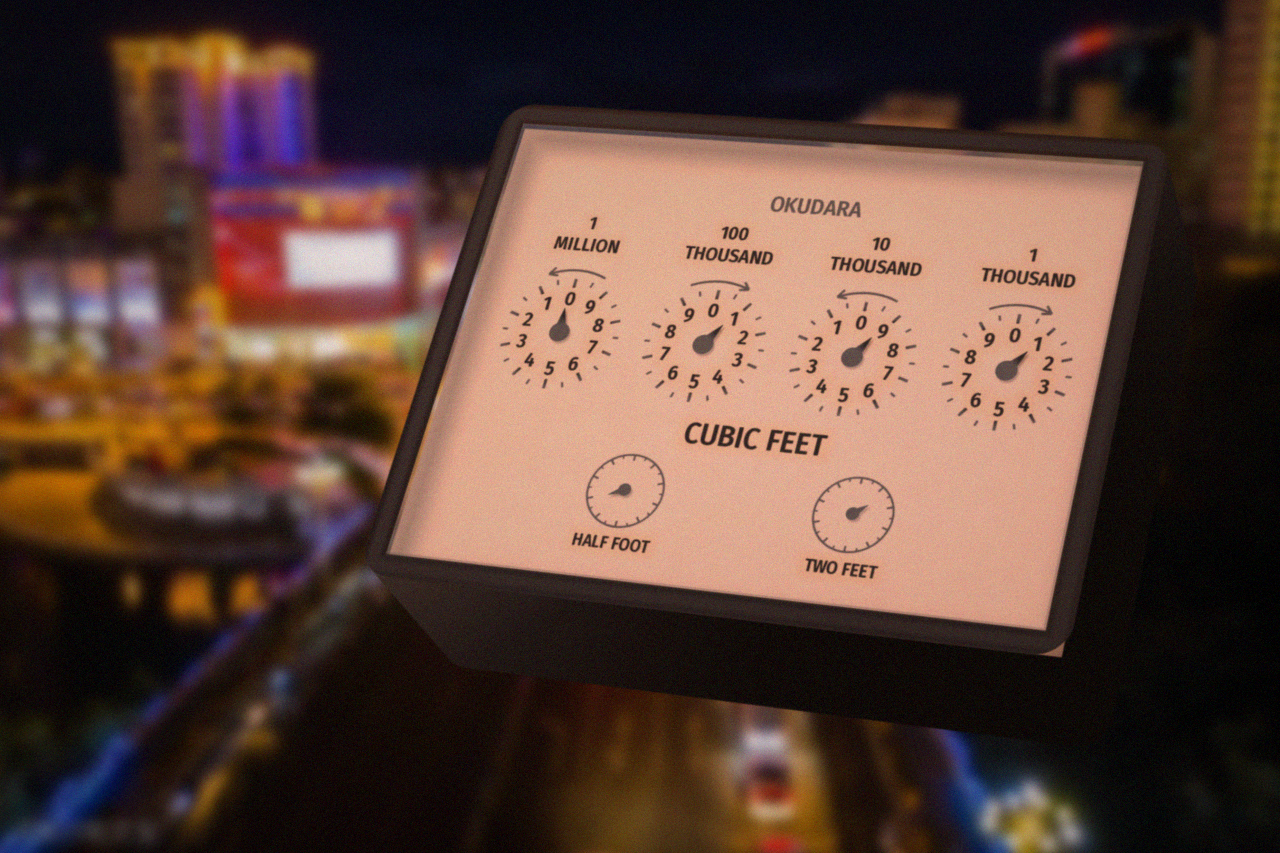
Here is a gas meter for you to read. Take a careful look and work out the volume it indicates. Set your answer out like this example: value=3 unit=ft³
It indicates value=9100 unit=ft³
